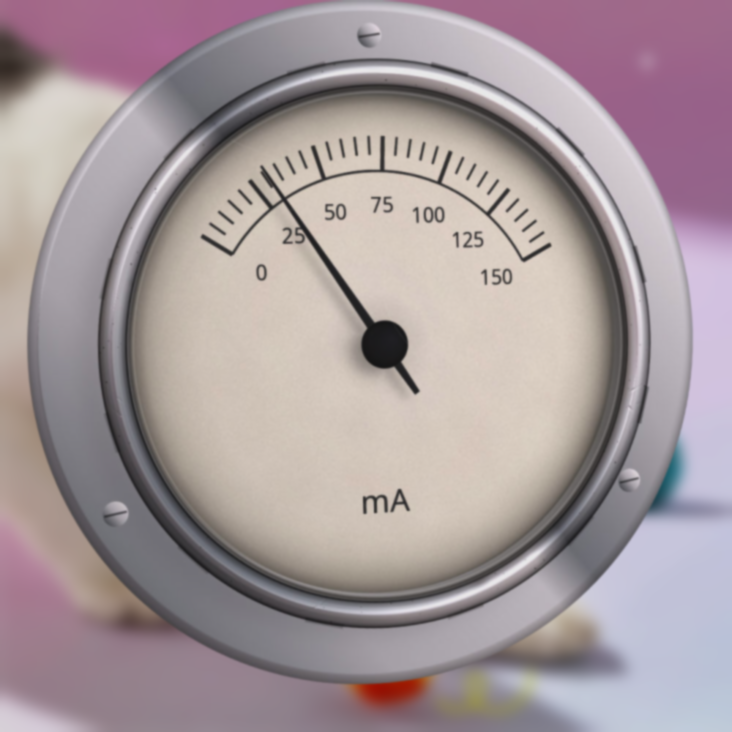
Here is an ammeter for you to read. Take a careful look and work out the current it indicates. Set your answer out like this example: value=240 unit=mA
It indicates value=30 unit=mA
